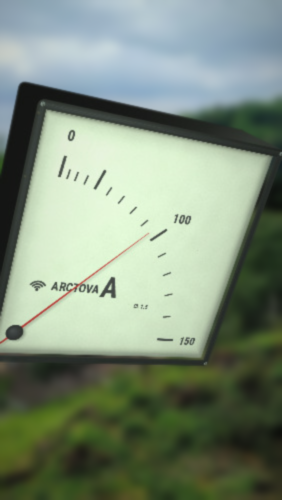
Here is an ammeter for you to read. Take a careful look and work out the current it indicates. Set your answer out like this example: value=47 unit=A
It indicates value=95 unit=A
